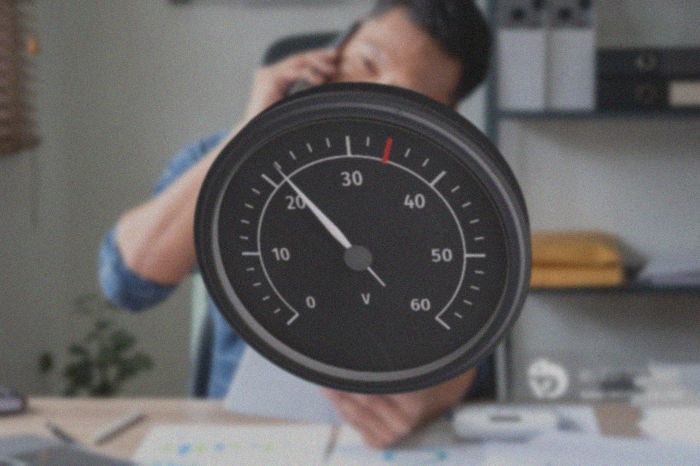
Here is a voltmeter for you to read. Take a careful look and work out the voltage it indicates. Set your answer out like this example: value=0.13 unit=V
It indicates value=22 unit=V
